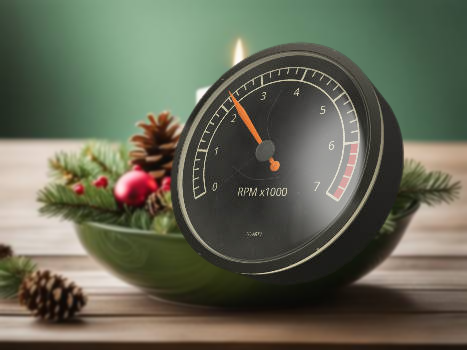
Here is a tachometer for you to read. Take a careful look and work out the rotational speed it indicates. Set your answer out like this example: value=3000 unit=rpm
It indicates value=2300 unit=rpm
